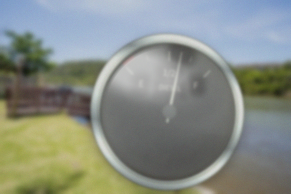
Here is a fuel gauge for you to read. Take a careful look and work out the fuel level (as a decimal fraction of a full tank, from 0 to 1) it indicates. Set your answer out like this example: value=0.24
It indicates value=0.625
